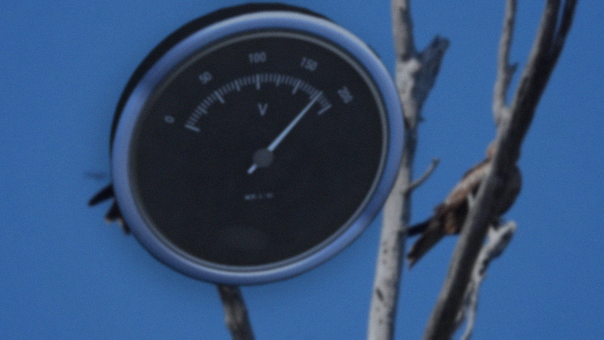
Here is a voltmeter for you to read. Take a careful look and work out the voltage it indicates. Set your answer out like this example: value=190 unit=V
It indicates value=175 unit=V
